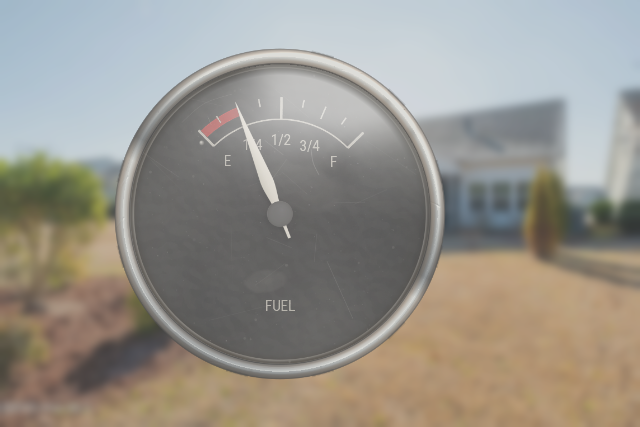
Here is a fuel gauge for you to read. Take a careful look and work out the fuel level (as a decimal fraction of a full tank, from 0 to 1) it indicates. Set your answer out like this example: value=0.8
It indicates value=0.25
